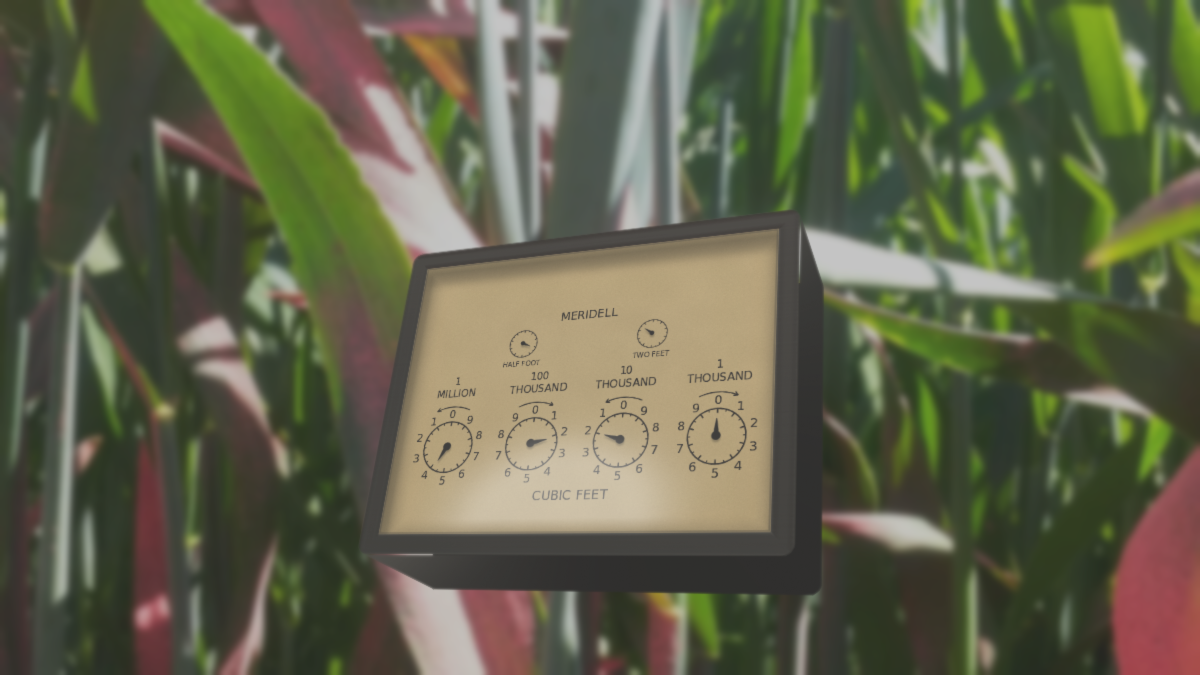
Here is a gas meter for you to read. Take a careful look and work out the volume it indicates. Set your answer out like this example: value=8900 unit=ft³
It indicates value=422000 unit=ft³
